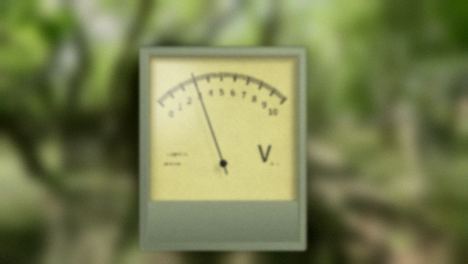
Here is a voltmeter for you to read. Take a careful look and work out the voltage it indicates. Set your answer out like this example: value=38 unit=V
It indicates value=3 unit=V
